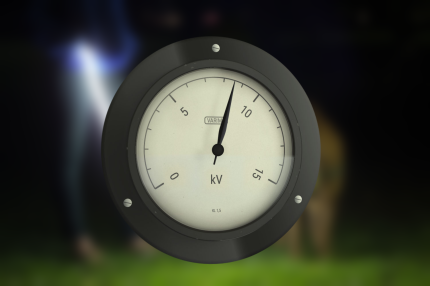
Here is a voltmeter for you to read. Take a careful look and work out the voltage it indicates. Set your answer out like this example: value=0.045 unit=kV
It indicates value=8.5 unit=kV
